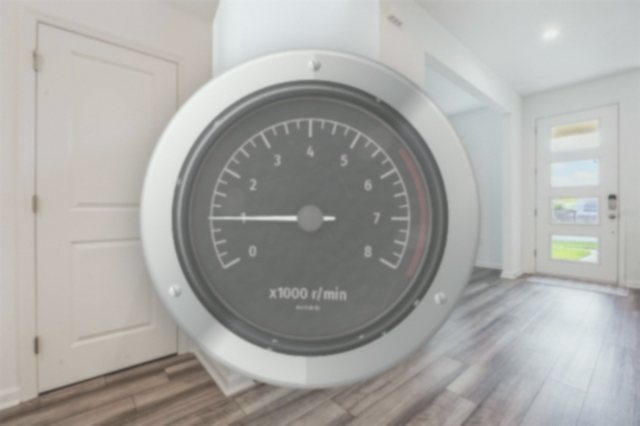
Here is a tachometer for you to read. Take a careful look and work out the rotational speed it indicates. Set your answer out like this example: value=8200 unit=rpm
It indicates value=1000 unit=rpm
